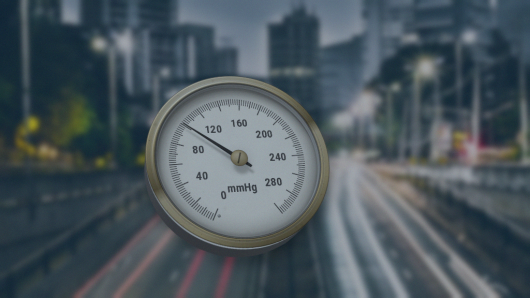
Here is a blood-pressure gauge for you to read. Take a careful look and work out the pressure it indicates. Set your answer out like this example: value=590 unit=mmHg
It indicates value=100 unit=mmHg
